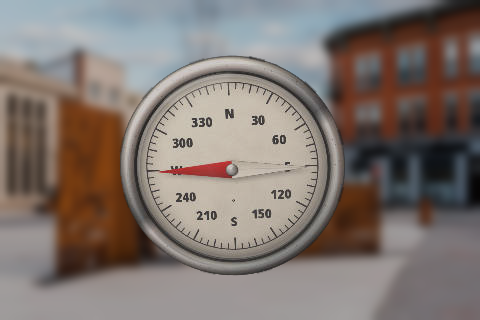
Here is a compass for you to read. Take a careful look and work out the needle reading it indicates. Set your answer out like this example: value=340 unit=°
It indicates value=270 unit=°
